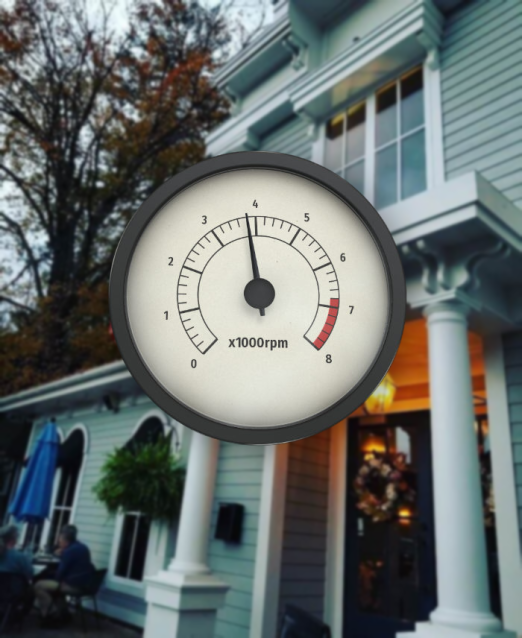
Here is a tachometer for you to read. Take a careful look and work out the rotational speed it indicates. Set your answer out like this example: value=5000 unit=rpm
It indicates value=3800 unit=rpm
